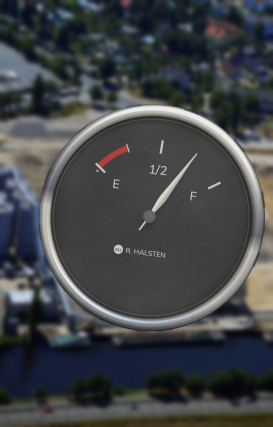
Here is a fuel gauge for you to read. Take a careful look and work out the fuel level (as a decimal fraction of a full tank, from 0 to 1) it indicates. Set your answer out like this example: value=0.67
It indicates value=0.75
